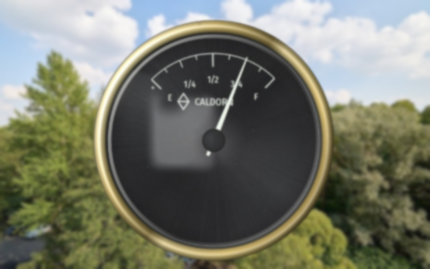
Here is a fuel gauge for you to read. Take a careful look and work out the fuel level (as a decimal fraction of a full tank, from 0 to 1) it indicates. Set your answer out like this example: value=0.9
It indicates value=0.75
